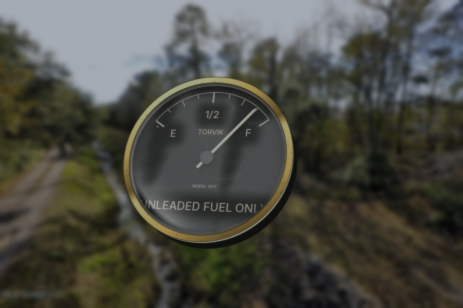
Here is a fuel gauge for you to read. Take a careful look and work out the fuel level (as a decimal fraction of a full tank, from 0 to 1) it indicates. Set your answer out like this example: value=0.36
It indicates value=0.875
